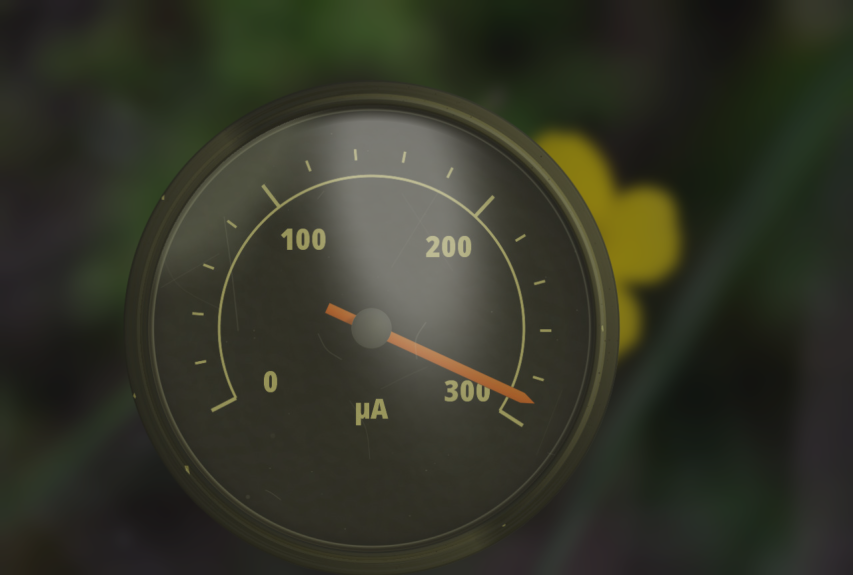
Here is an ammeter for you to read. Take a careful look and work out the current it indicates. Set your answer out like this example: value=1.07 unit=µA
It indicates value=290 unit=µA
